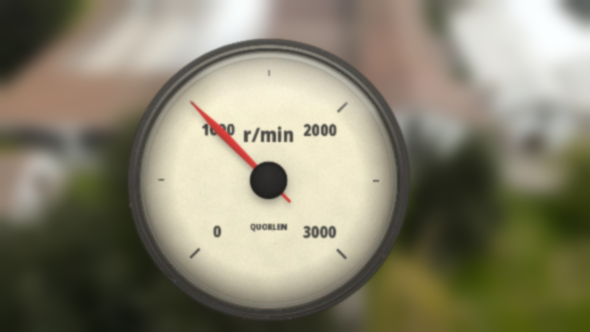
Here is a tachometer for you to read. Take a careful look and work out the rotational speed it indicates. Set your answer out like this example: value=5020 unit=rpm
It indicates value=1000 unit=rpm
